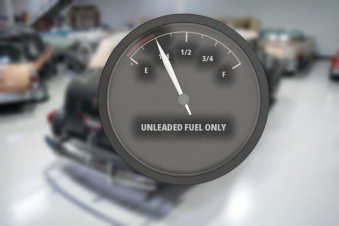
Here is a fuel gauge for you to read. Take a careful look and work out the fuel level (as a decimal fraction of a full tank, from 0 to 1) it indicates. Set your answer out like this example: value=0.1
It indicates value=0.25
